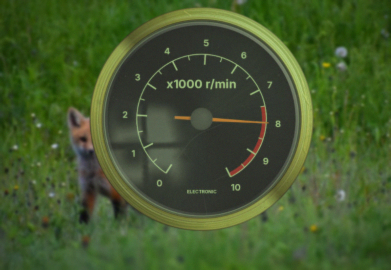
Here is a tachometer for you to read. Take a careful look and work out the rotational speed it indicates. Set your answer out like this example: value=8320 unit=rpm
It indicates value=8000 unit=rpm
